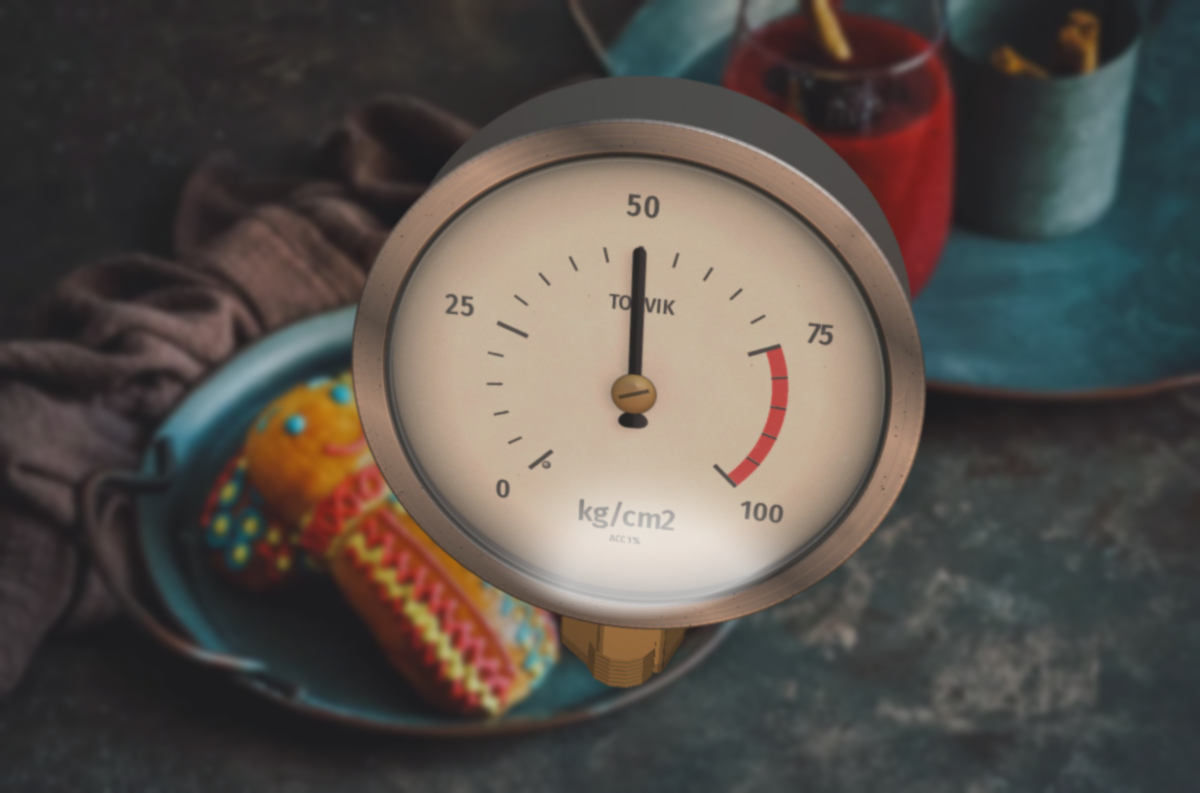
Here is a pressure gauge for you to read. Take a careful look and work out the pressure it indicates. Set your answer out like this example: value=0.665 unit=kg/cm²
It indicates value=50 unit=kg/cm²
